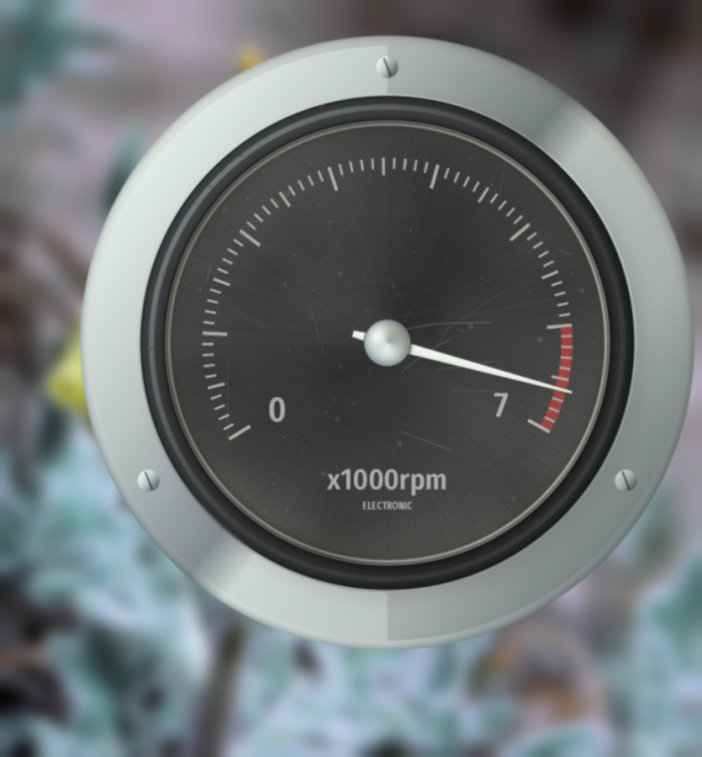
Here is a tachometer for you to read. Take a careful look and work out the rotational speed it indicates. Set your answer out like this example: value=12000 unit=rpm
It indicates value=6600 unit=rpm
